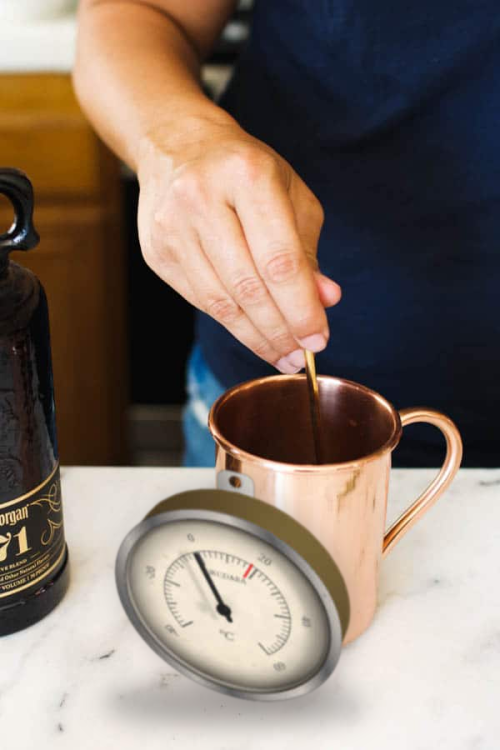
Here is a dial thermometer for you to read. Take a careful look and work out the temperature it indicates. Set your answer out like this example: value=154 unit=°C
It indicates value=0 unit=°C
